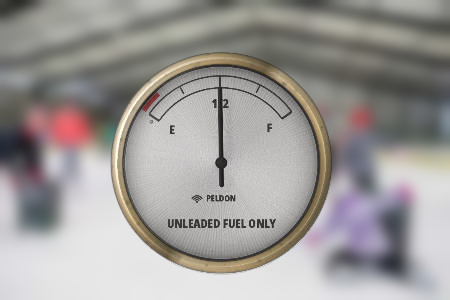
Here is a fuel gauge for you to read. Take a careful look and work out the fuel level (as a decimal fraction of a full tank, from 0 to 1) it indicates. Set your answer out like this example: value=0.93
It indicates value=0.5
